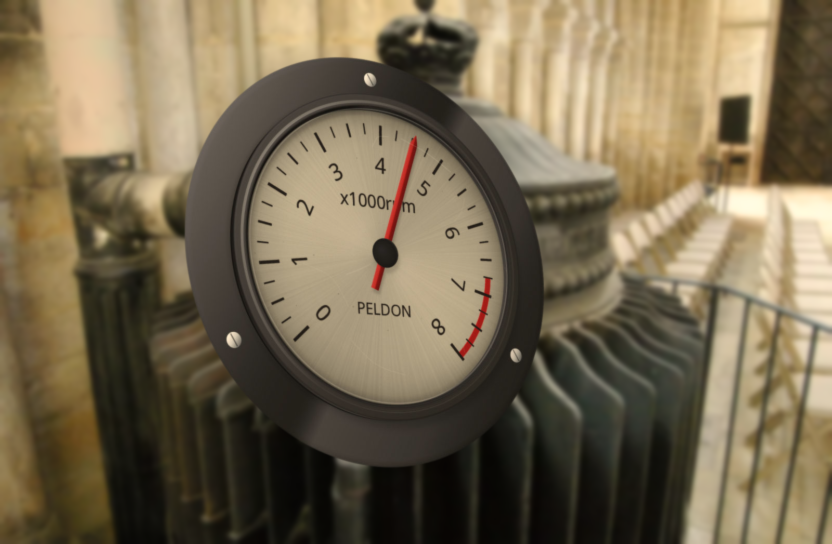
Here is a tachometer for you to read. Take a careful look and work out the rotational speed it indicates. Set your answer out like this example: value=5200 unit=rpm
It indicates value=4500 unit=rpm
